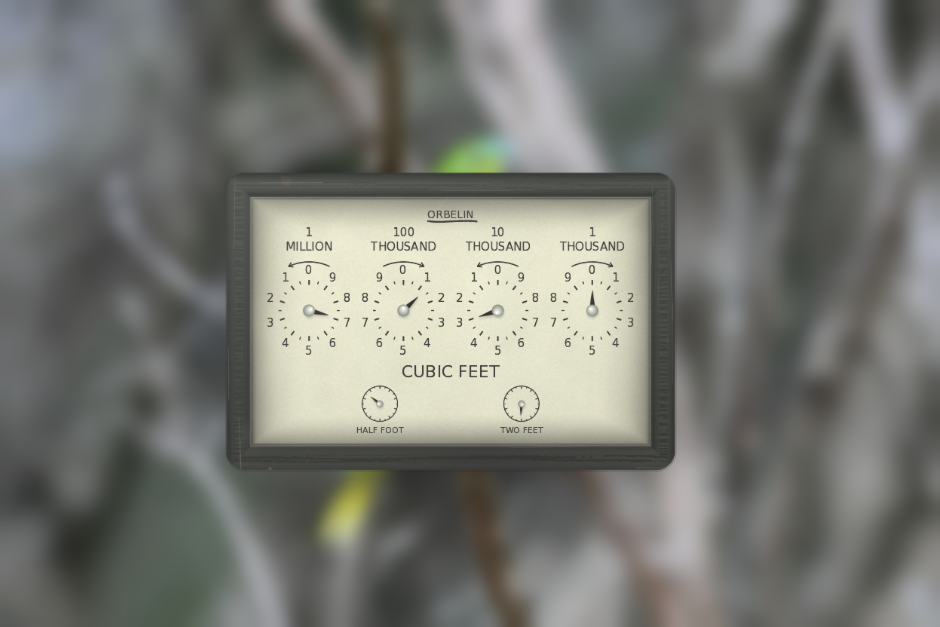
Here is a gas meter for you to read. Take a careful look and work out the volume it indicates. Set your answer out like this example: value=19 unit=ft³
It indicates value=713000 unit=ft³
